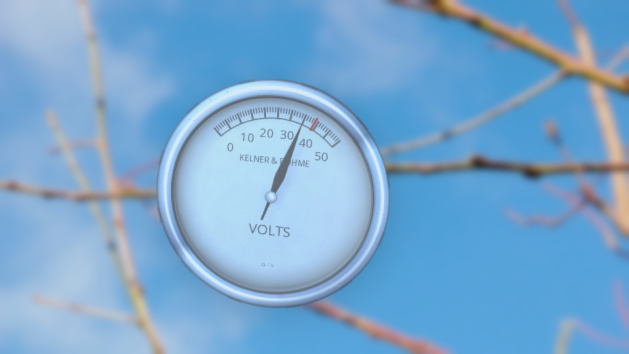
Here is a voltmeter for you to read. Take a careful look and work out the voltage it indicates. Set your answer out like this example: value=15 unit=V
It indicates value=35 unit=V
